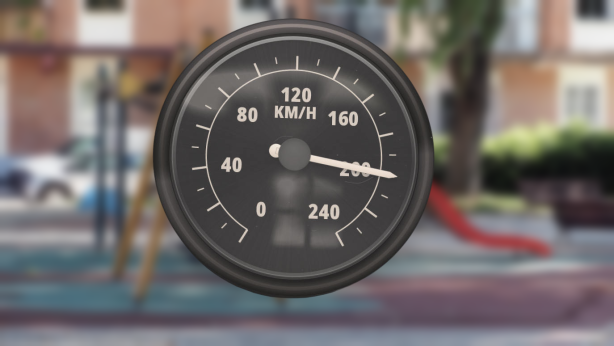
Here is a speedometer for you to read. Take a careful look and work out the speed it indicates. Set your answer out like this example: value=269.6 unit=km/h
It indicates value=200 unit=km/h
